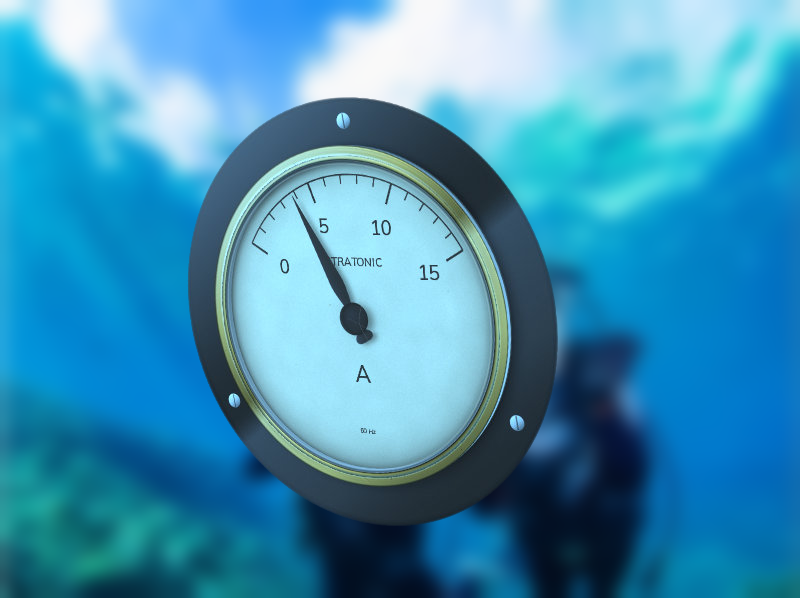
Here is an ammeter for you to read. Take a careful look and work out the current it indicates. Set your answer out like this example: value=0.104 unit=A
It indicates value=4 unit=A
